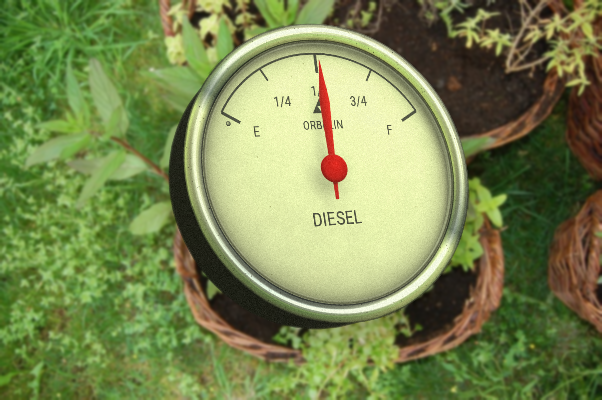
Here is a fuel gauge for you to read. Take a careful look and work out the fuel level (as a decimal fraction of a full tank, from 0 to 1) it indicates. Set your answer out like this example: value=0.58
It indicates value=0.5
